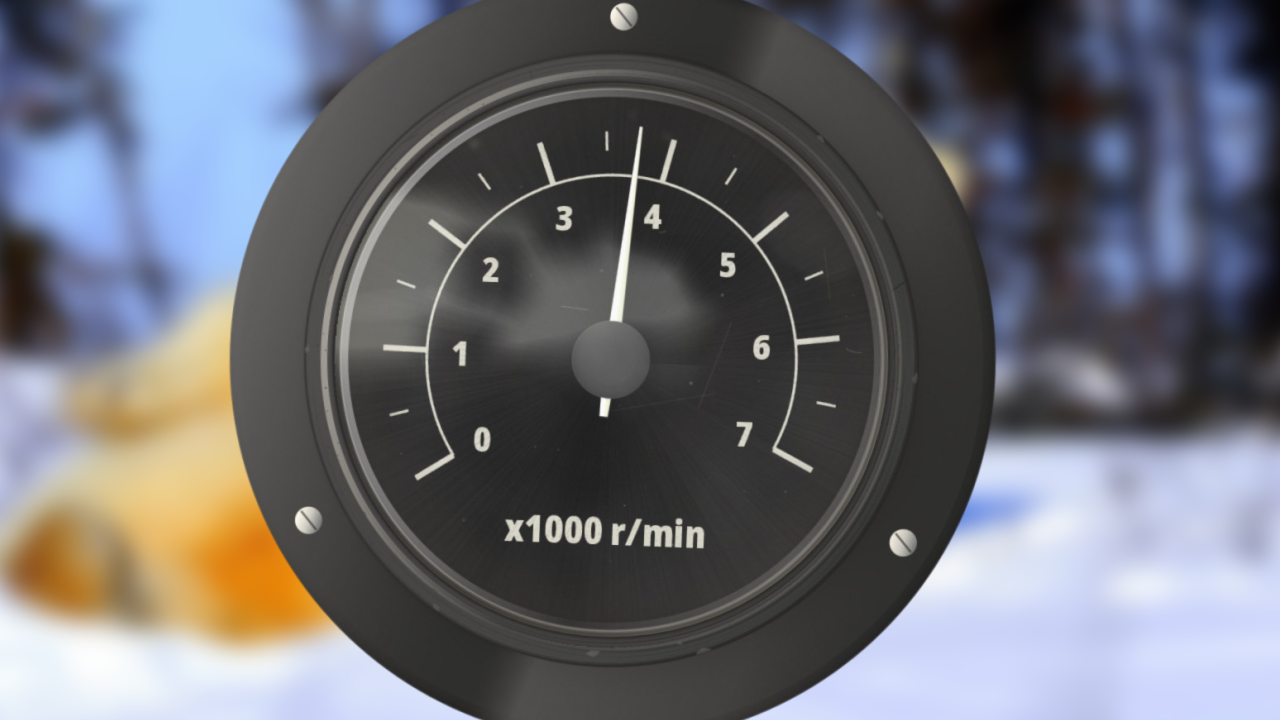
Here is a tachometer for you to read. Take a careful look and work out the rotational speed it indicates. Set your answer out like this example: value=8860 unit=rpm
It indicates value=3750 unit=rpm
